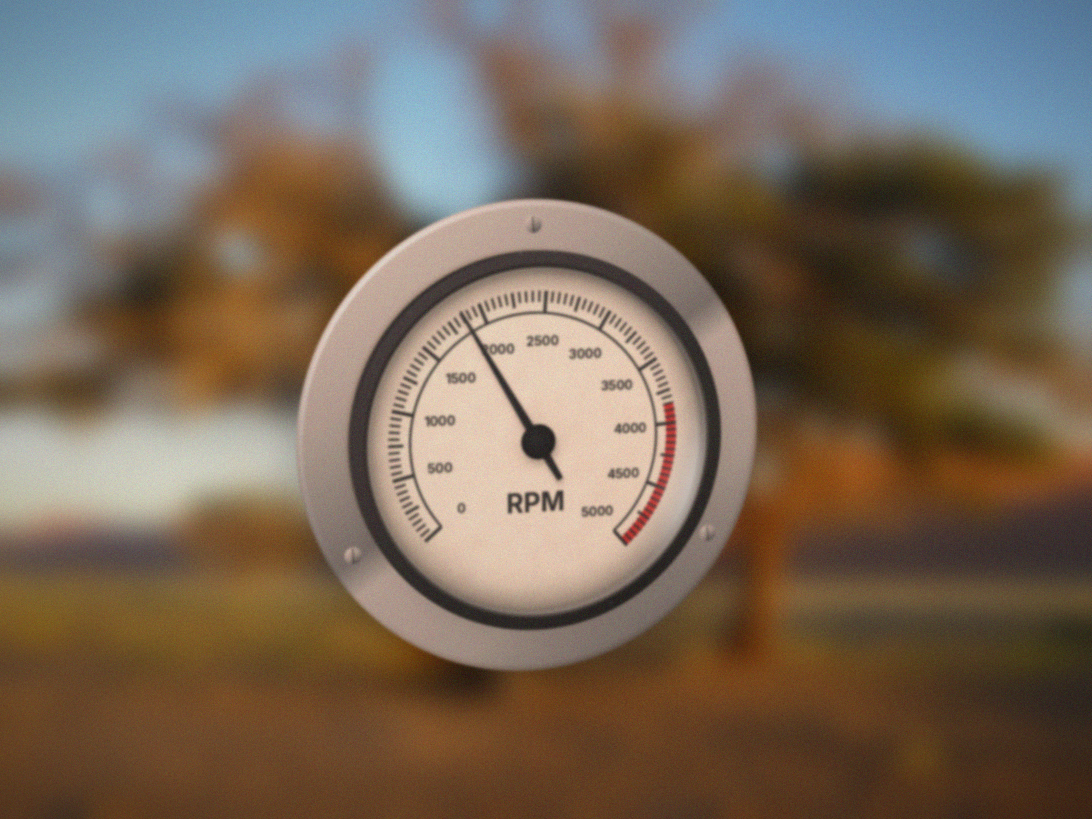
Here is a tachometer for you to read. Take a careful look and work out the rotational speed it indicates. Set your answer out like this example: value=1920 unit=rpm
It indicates value=1850 unit=rpm
